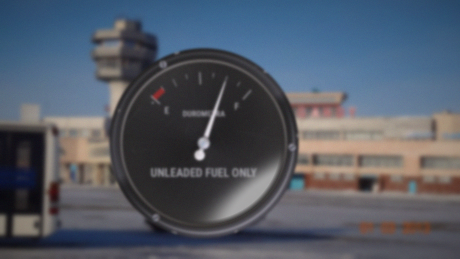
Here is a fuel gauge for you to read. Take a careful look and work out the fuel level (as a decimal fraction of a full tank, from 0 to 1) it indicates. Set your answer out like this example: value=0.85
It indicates value=0.75
